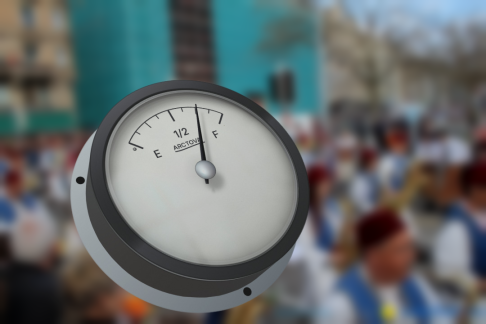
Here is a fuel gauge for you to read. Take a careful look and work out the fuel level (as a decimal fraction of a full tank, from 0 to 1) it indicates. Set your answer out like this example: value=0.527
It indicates value=0.75
